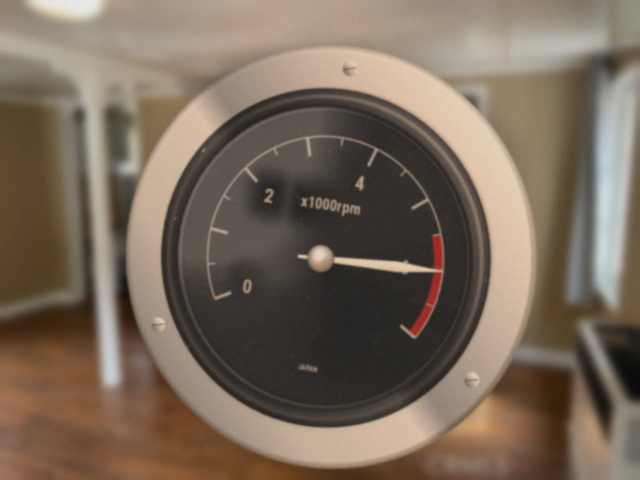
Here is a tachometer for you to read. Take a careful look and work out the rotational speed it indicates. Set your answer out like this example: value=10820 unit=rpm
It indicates value=6000 unit=rpm
